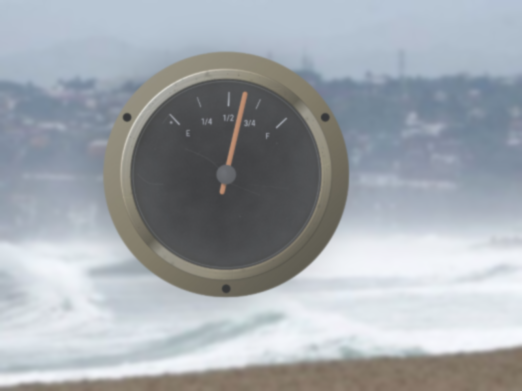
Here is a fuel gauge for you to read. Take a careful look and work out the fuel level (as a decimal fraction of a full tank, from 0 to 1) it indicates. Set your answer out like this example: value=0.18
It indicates value=0.625
